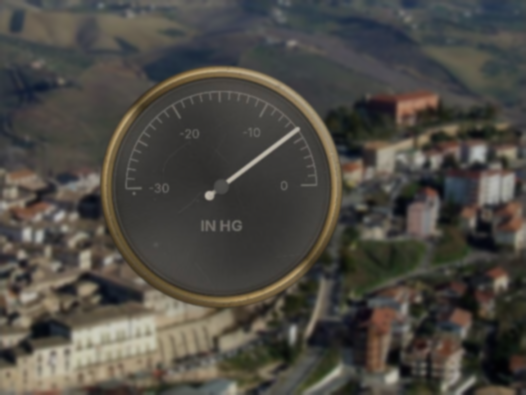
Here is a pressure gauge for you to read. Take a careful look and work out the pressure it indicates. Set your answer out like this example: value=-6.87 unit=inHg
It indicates value=-6 unit=inHg
